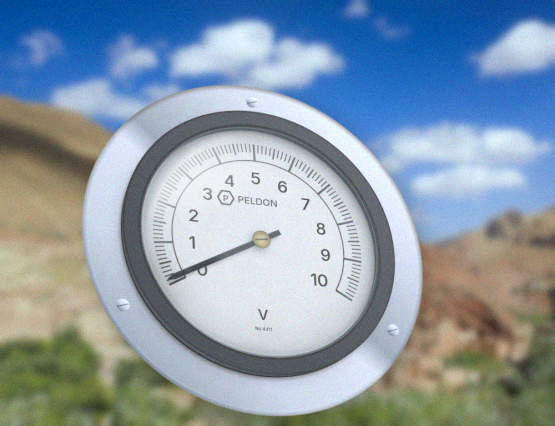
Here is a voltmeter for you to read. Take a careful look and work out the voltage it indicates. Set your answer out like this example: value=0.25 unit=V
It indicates value=0.1 unit=V
